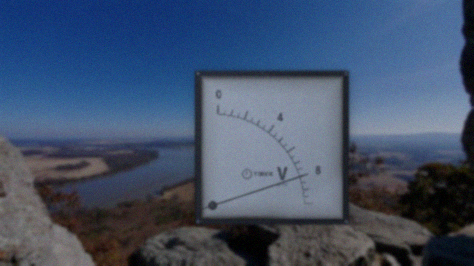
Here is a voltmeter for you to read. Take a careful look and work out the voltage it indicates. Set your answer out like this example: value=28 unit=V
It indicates value=8 unit=V
